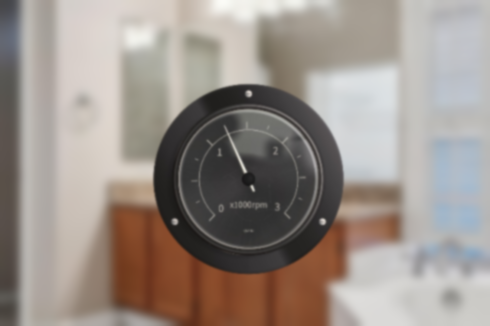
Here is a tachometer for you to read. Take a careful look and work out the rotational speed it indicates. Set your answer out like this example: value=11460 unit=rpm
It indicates value=1250 unit=rpm
